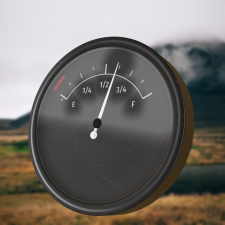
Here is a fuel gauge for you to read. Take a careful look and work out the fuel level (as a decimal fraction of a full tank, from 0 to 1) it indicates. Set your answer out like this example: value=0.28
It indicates value=0.625
